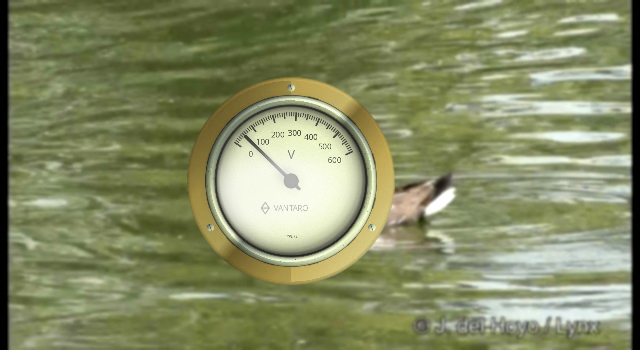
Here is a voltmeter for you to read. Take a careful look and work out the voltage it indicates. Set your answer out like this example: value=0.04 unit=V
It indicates value=50 unit=V
